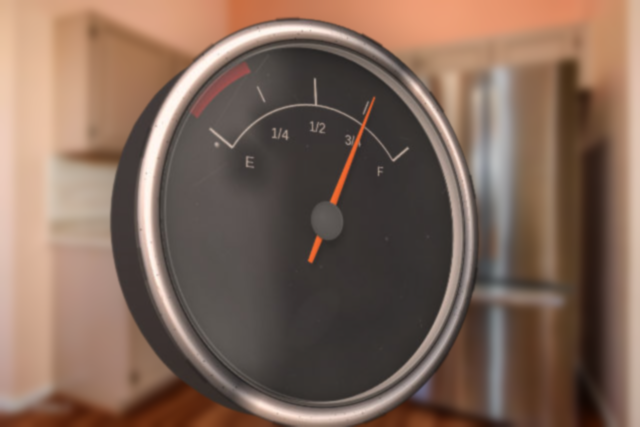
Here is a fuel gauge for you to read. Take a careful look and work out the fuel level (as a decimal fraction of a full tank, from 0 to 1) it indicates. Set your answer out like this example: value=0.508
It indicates value=0.75
